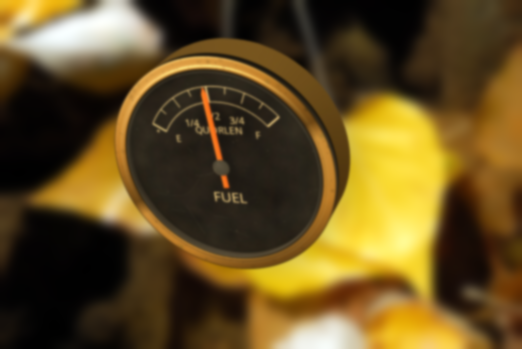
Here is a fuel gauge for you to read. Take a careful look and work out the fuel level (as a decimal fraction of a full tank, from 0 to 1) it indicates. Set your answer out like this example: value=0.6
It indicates value=0.5
